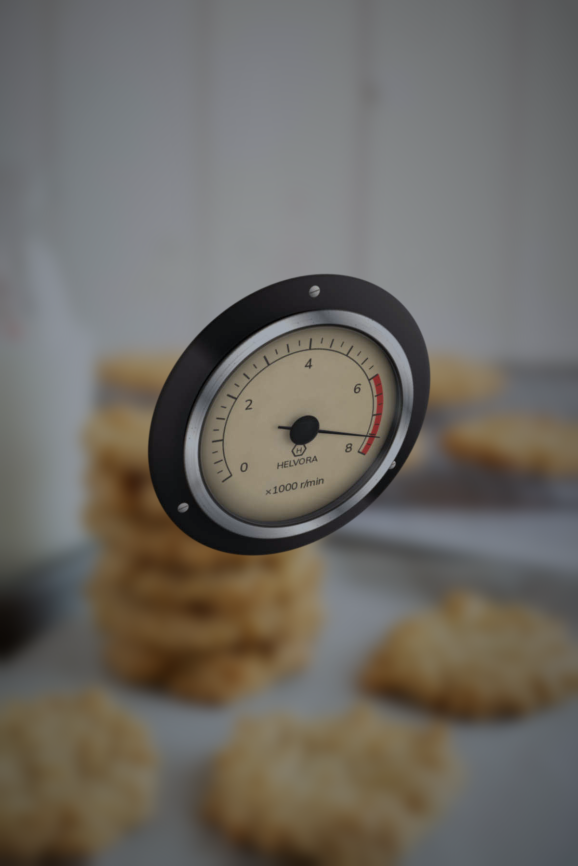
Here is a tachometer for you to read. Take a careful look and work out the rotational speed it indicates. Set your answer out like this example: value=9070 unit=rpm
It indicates value=7500 unit=rpm
